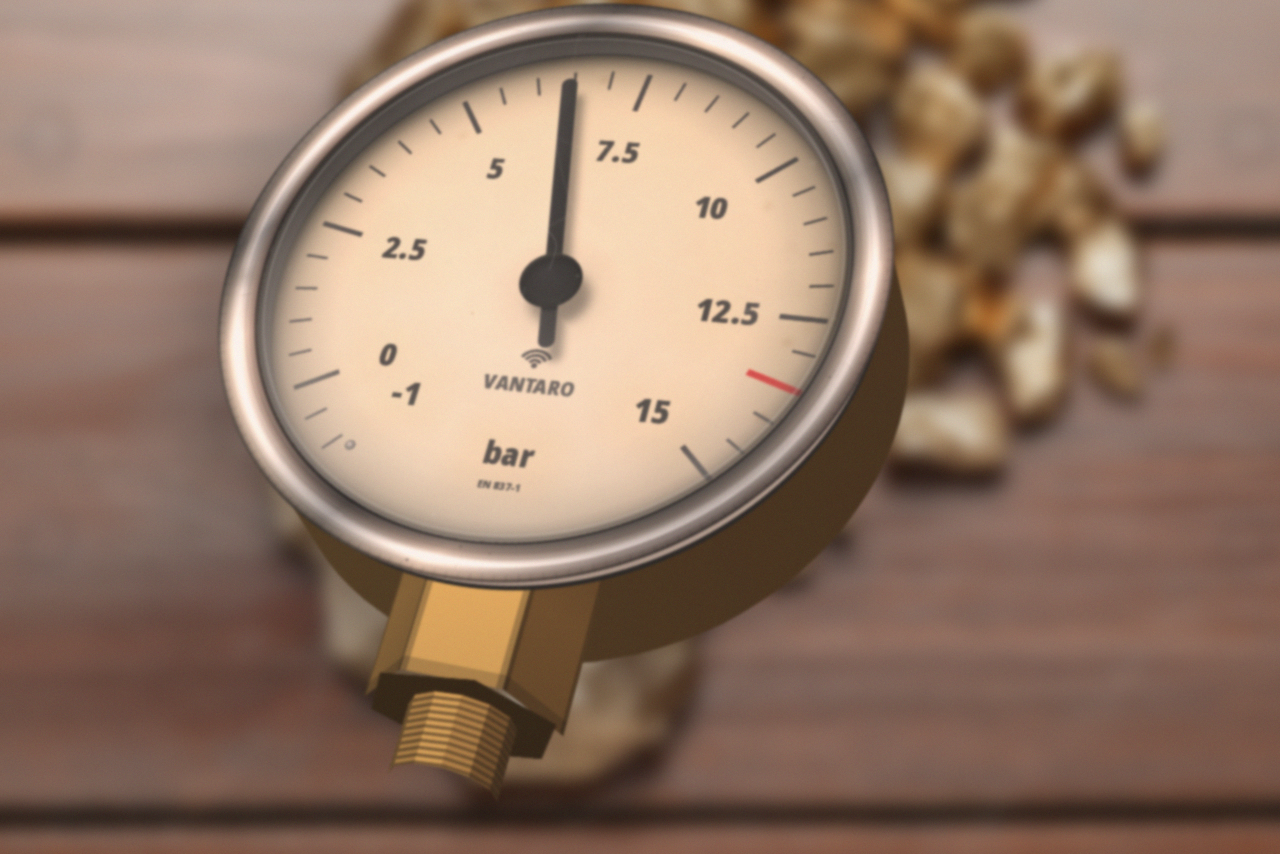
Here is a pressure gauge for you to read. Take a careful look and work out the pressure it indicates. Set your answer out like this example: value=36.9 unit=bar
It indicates value=6.5 unit=bar
